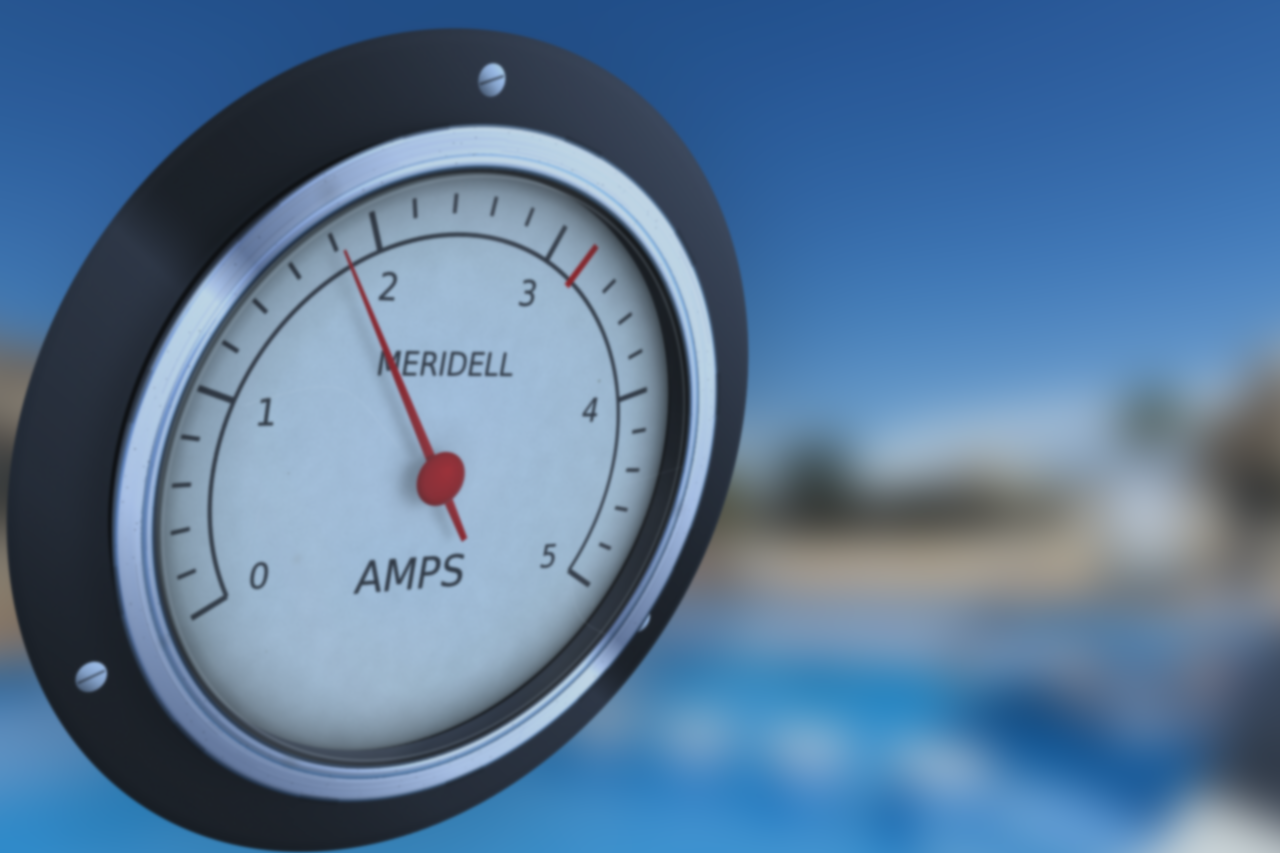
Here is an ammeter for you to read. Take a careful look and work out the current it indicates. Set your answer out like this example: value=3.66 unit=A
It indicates value=1.8 unit=A
